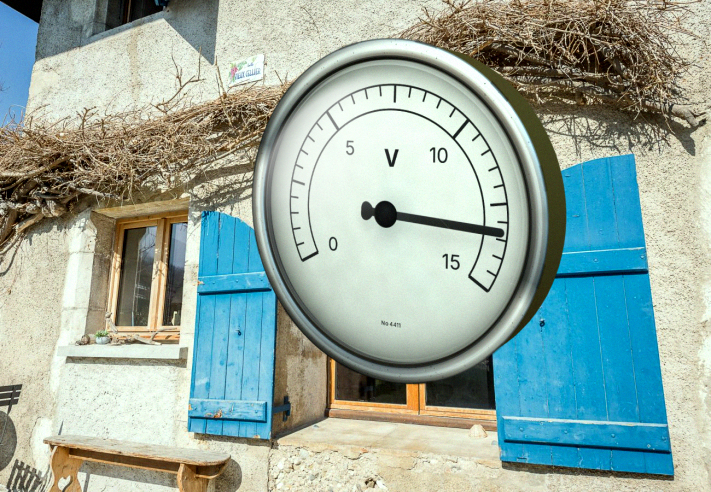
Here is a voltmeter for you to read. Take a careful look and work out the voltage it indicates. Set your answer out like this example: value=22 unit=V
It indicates value=13.25 unit=V
